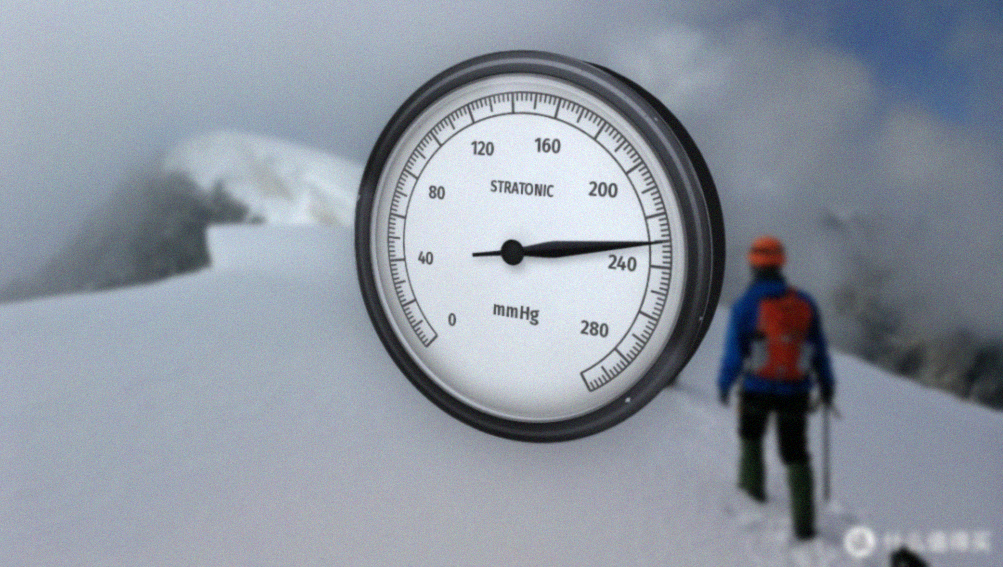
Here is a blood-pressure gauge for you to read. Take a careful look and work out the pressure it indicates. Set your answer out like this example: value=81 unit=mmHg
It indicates value=230 unit=mmHg
